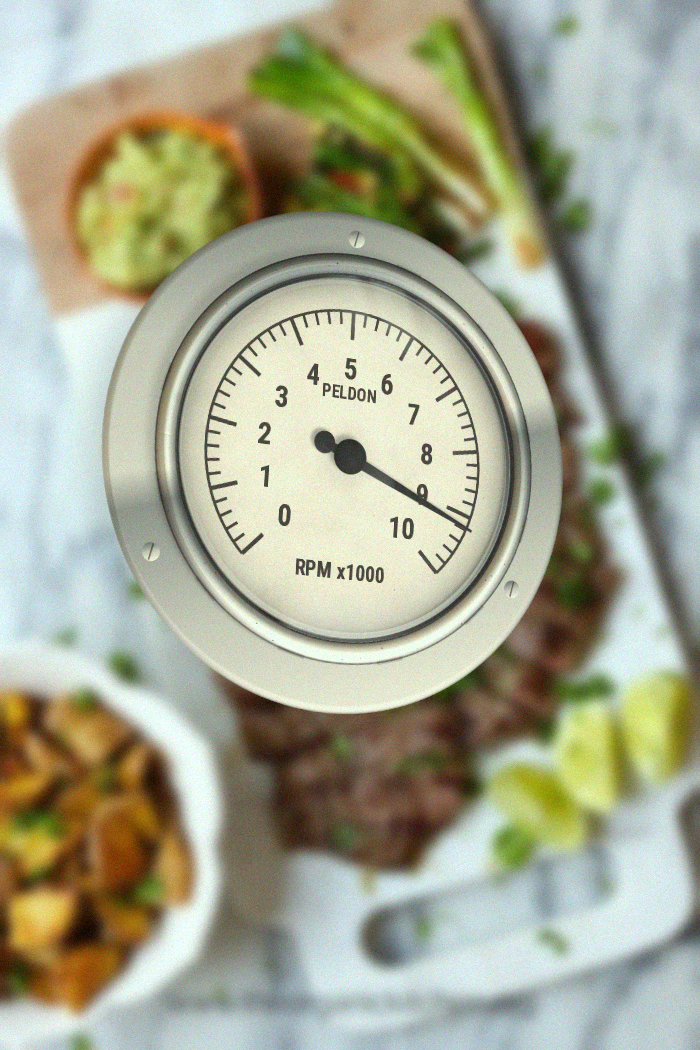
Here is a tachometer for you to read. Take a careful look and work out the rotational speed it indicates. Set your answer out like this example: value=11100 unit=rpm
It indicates value=9200 unit=rpm
